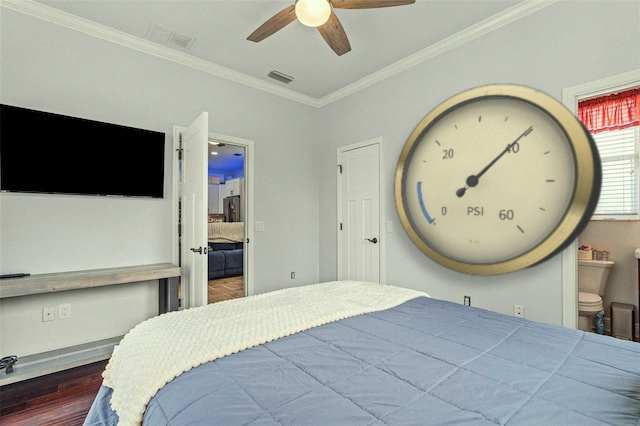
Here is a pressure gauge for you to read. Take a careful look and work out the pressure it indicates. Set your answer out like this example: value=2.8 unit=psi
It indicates value=40 unit=psi
